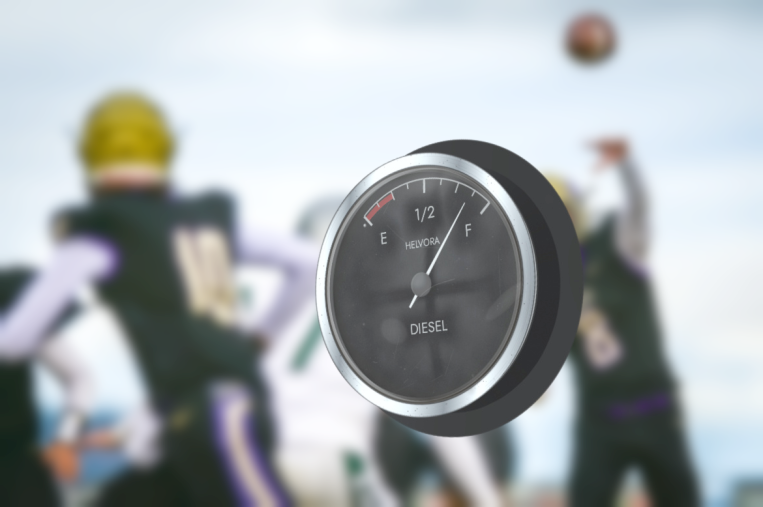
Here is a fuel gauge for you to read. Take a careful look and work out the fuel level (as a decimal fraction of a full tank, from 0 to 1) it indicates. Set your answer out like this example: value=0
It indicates value=0.875
